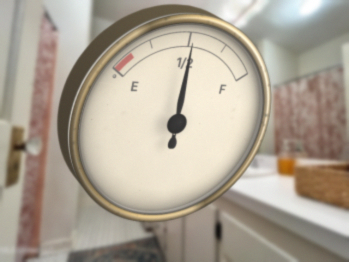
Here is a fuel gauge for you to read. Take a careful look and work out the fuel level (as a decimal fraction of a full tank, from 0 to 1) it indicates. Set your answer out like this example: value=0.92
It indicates value=0.5
